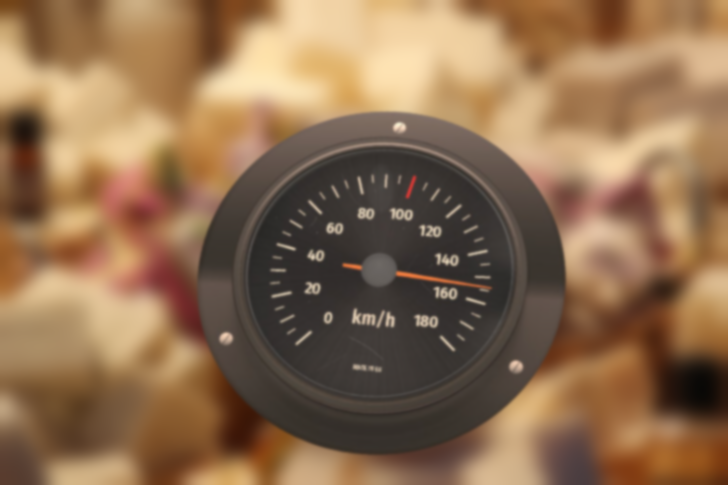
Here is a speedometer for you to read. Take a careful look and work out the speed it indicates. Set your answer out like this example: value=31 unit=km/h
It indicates value=155 unit=km/h
